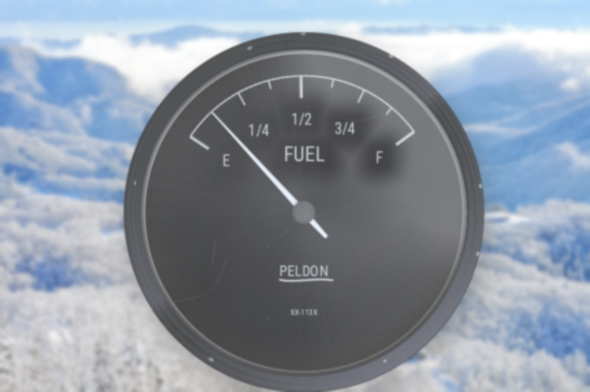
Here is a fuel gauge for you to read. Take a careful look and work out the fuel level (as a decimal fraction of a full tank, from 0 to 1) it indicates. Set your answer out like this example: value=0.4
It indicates value=0.125
